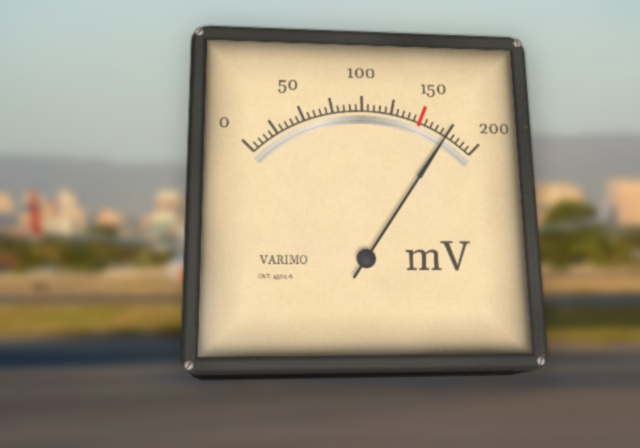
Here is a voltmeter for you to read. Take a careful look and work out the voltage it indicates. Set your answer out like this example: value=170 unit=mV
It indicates value=175 unit=mV
